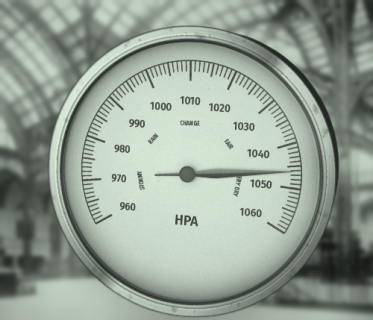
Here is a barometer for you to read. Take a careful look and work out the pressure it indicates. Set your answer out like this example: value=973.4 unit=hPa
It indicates value=1046 unit=hPa
